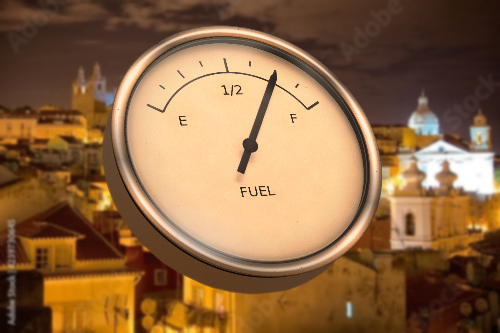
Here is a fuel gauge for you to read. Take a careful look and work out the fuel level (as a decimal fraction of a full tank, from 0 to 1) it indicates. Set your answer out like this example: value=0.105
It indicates value=0.75
